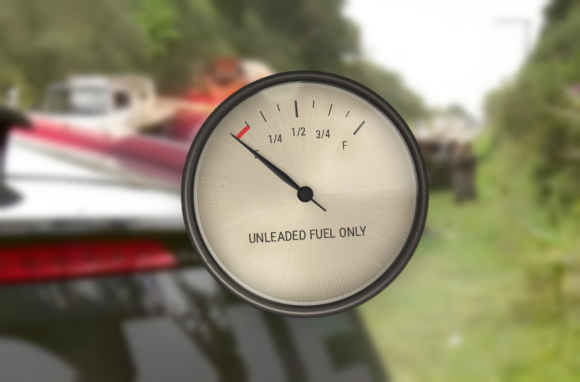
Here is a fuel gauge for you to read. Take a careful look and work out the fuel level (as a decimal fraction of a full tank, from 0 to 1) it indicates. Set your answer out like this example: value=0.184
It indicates value=0
